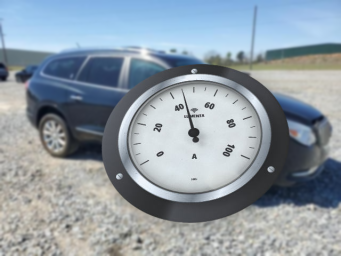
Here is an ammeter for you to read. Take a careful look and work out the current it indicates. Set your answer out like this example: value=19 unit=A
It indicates value=45 unit=A
